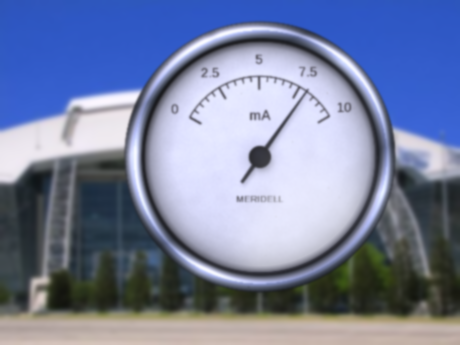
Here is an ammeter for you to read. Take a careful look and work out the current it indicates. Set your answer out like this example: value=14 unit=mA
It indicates value=8 unit=mA
